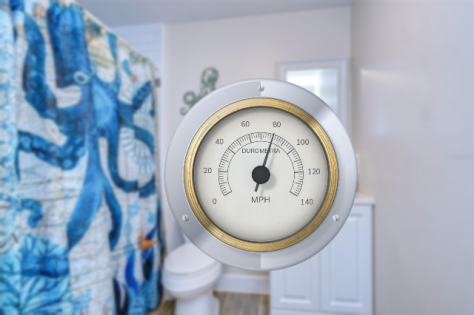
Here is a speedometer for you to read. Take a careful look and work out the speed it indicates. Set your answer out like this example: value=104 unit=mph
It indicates value=80 unit=mph
